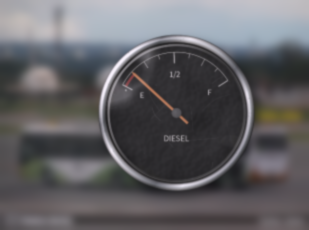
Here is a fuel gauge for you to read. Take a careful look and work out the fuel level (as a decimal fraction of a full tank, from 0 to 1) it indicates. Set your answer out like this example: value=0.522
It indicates value=0.125
